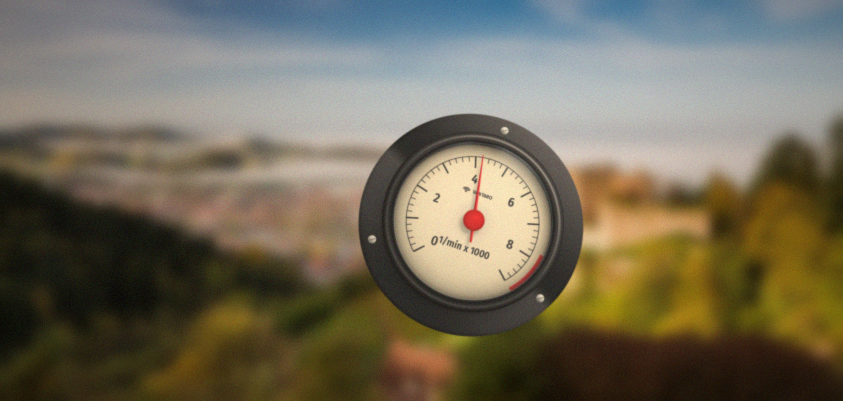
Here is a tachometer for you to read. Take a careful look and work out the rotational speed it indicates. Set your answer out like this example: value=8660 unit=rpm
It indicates value=4200 unit=rpm
